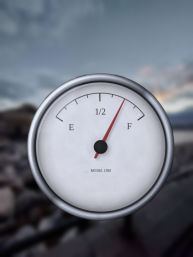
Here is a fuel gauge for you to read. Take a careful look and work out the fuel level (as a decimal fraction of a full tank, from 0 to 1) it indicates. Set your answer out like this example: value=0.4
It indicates value=0.75
